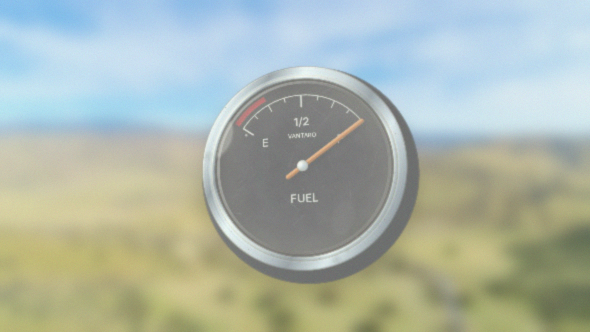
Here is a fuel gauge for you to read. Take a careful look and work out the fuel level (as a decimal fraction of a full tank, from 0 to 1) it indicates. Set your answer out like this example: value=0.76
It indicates value=1
